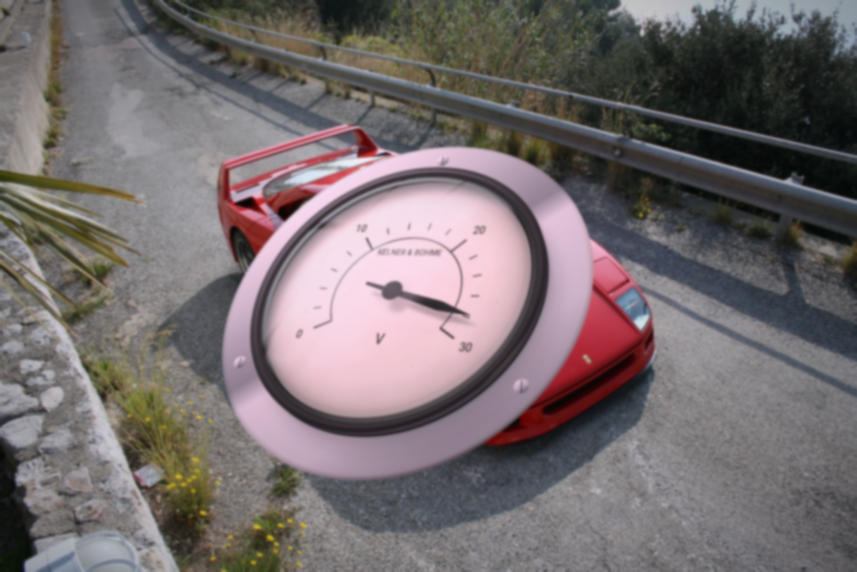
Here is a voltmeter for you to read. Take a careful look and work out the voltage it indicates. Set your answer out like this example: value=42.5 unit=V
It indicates value=28 unit=V
